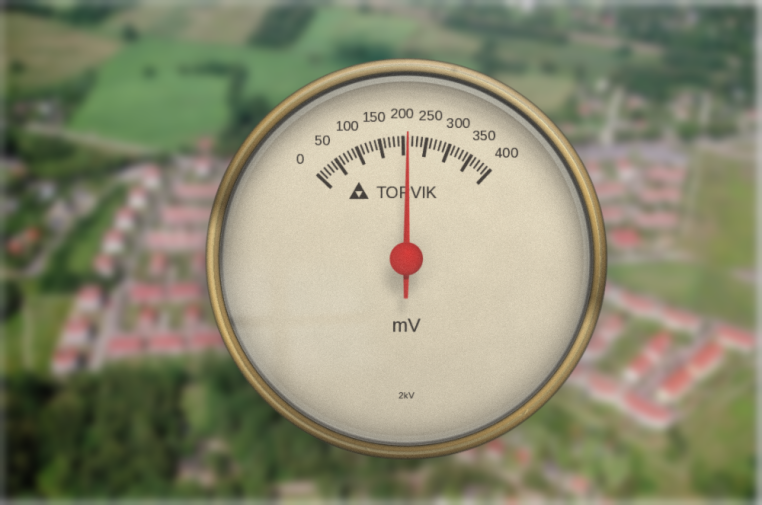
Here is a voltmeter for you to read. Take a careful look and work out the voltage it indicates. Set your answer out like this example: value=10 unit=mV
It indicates value=210 unit=mV
